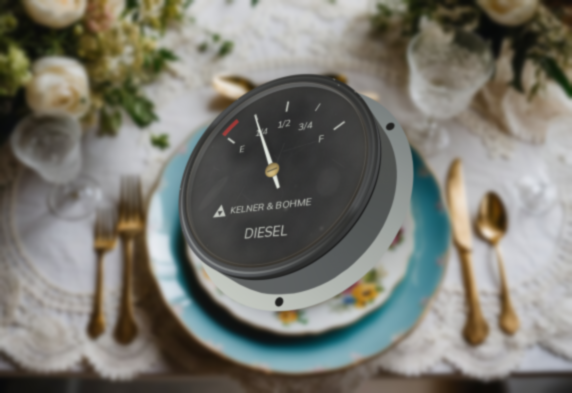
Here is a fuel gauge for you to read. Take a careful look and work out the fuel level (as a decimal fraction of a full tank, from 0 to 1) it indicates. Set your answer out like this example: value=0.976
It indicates value=0.25
